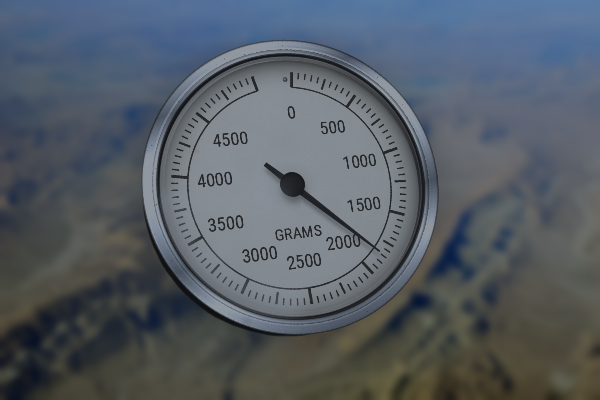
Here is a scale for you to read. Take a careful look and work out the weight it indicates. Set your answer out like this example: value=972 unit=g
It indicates value=1850 unit=g
